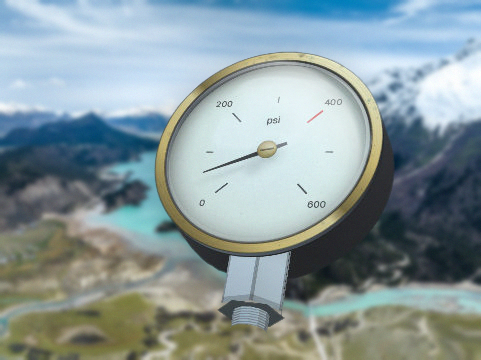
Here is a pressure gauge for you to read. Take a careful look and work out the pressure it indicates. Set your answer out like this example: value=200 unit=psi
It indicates value=50 unit=psi
